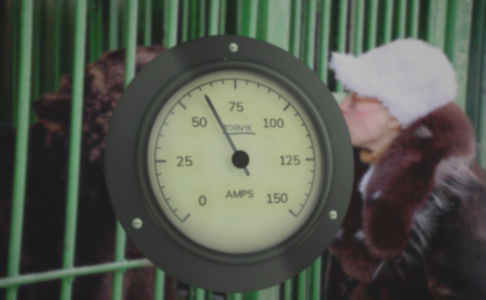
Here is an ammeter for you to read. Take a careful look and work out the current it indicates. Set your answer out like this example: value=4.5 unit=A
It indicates value=60 unit=A
